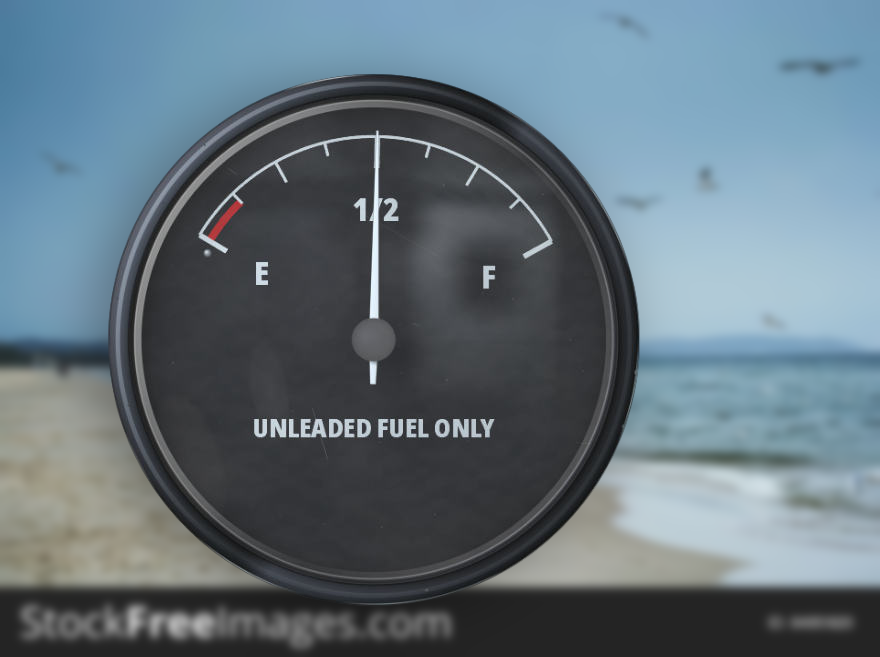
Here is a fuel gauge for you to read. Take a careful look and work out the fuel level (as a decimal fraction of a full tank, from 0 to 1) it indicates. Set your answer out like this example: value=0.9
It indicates value=0.5
